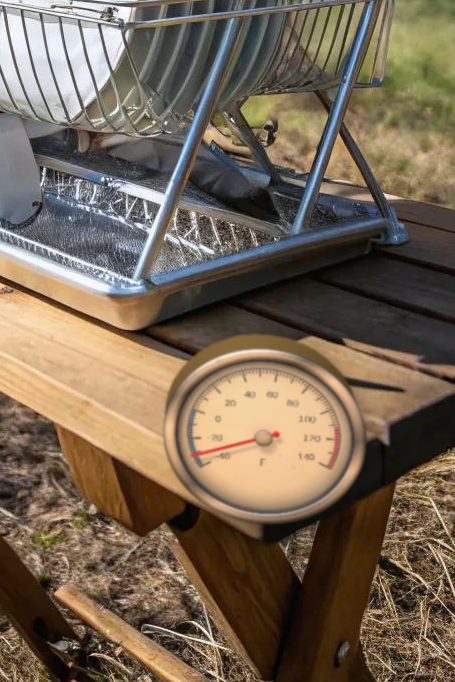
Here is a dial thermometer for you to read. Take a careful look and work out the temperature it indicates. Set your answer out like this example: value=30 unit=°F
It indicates value=-30 unit=°F
